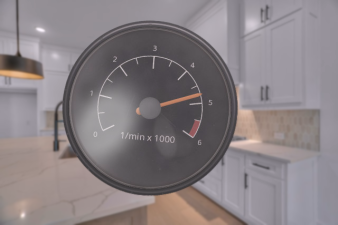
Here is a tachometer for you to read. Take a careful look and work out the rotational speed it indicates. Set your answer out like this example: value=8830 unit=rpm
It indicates value=4750 unit=rpm
